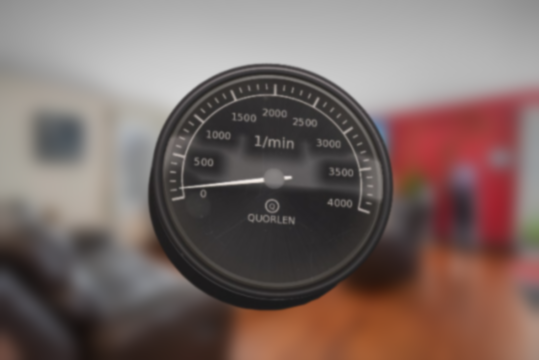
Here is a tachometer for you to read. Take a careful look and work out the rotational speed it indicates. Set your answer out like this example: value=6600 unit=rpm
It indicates value=100 unit=rpm
